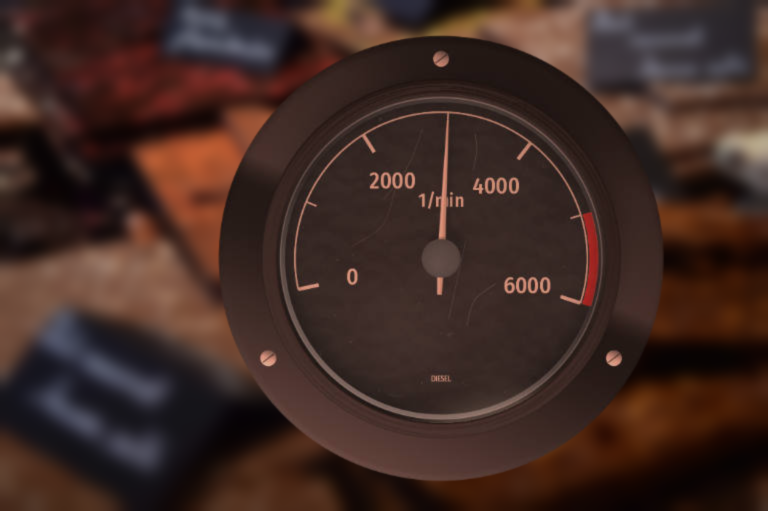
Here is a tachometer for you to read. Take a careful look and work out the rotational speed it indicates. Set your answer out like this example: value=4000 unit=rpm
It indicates value=3000 unit=rpm
